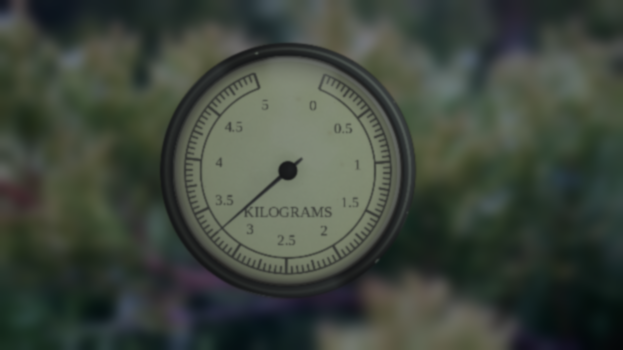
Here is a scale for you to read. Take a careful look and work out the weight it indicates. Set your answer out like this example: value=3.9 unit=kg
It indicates value=3.25 unit=kg
